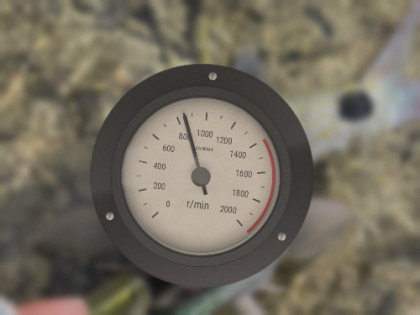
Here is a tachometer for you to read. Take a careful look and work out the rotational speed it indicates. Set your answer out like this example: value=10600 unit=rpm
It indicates value=850 unit=rpm
